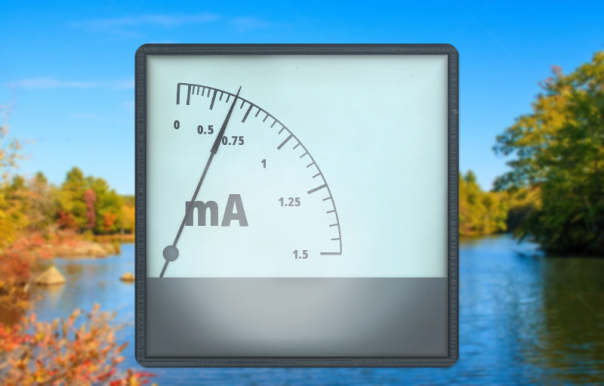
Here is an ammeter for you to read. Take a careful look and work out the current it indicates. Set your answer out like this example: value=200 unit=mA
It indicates value=0.65 unit=mA
